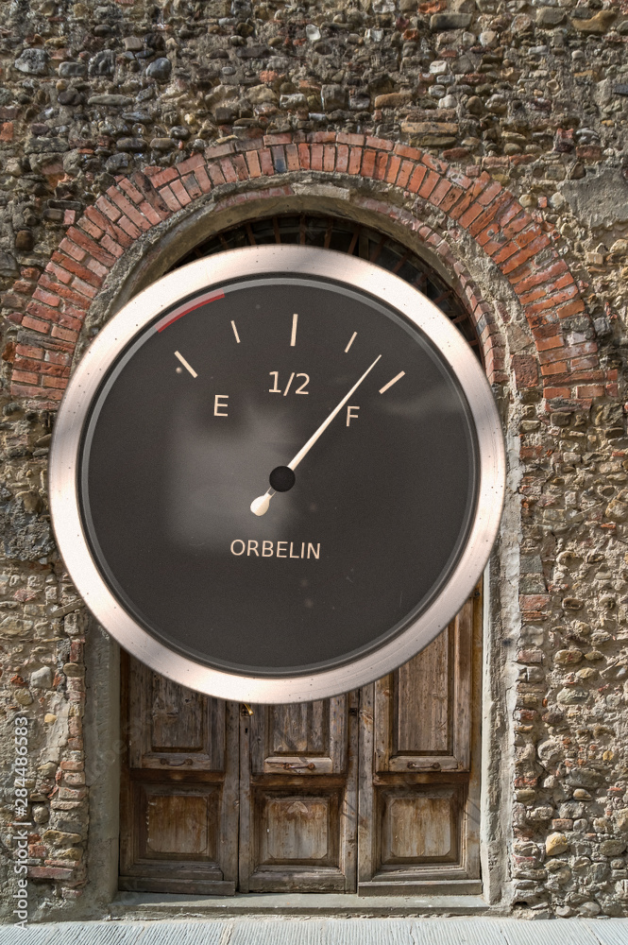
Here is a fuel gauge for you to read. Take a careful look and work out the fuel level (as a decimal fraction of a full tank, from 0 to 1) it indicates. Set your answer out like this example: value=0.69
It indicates value=0.875
